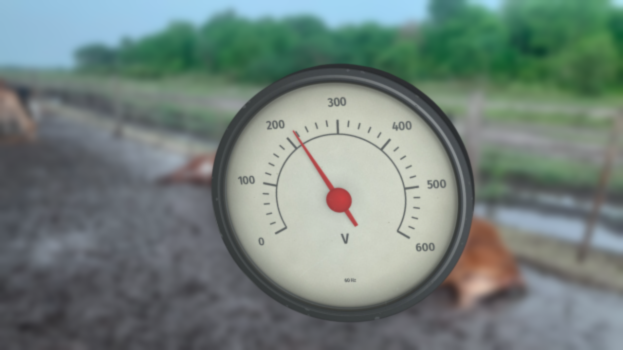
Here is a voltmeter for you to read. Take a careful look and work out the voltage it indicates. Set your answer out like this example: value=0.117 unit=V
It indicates value=220 unit=V
